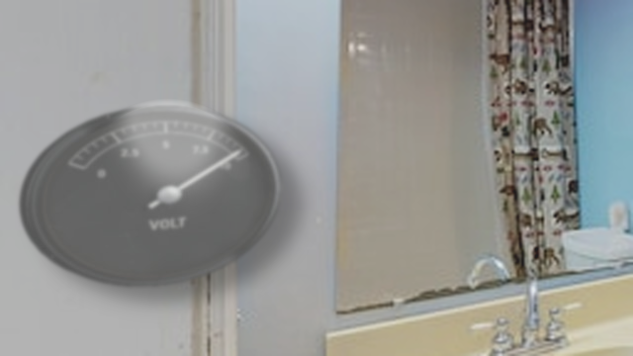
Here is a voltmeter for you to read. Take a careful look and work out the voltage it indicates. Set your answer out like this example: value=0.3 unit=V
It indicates value=9.5 unit=V
